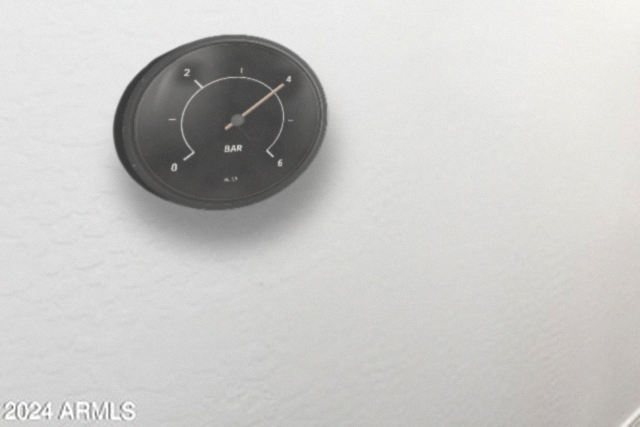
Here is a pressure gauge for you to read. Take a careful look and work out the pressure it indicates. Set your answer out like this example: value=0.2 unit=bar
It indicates value=4 unit=bar
